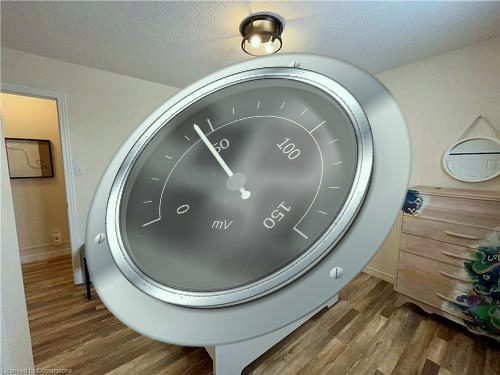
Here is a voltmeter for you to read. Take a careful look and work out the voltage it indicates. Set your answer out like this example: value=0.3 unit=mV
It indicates value=45 unit=mV
